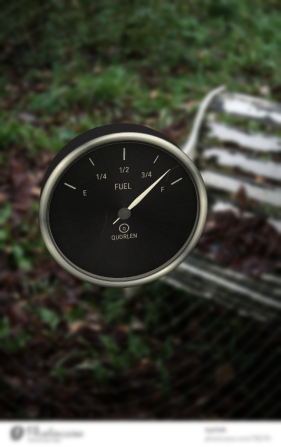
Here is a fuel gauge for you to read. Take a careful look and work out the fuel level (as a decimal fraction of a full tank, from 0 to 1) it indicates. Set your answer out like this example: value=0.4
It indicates value=0.875
